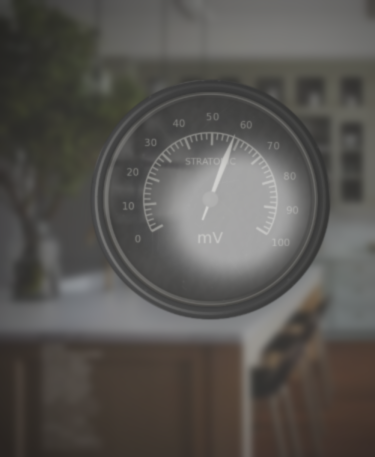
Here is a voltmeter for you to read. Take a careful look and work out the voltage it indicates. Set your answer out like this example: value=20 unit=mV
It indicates value=58 unit=mV
